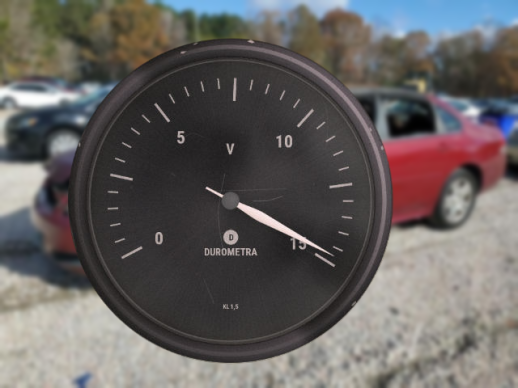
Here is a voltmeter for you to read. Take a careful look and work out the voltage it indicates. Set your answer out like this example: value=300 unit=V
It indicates value=14.75 unit=V
